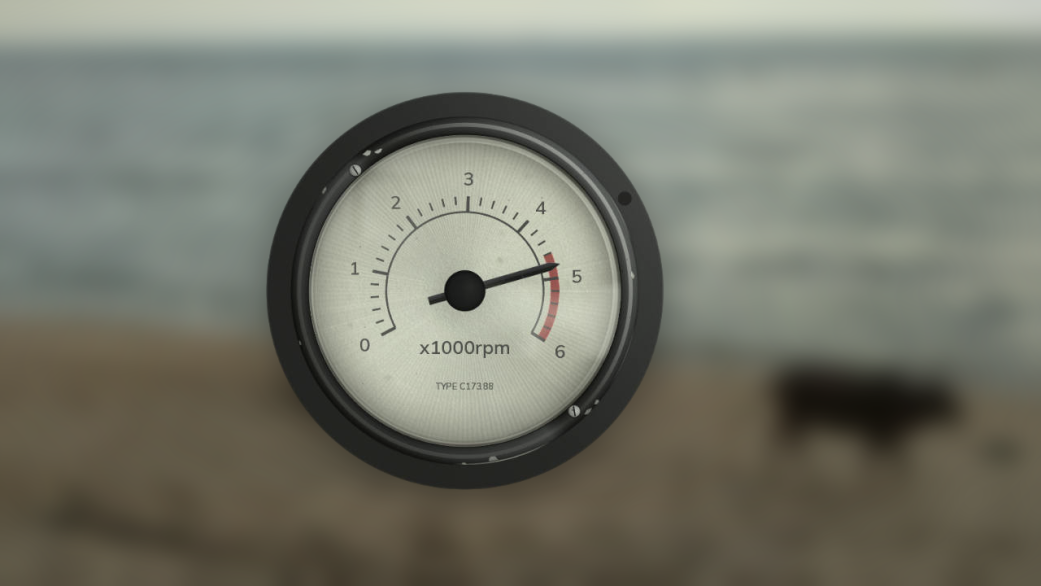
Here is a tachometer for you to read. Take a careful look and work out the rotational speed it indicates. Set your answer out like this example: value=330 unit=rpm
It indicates value=4800 unit=rpm
